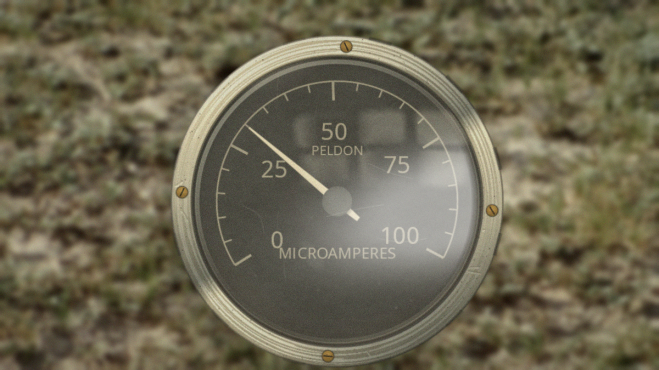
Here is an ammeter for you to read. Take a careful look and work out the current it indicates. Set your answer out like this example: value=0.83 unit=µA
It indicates value=30 unit=µA
